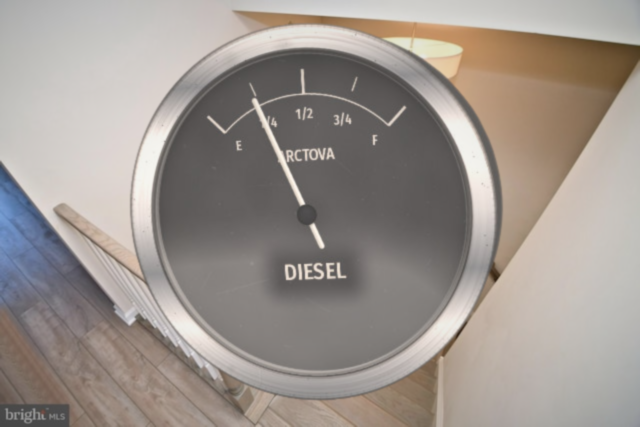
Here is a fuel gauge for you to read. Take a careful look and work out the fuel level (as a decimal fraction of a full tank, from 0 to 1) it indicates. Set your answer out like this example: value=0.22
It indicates value=0.25
